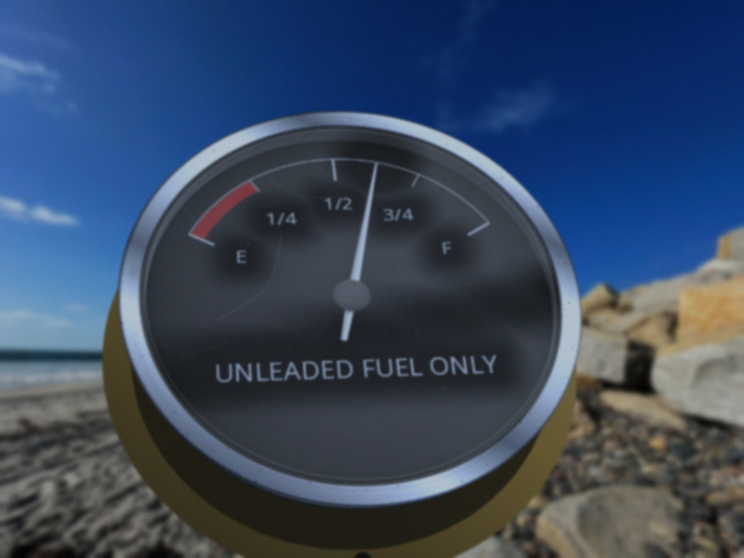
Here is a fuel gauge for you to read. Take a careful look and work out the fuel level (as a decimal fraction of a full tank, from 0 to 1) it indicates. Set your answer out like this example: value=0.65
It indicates value=0.625
